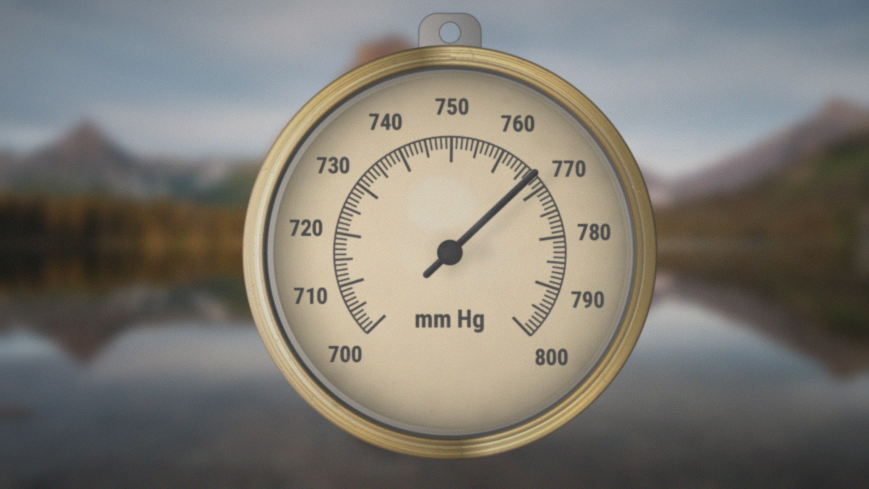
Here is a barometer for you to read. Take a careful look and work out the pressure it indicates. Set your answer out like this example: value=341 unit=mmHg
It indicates value=767 unit=mmHg
